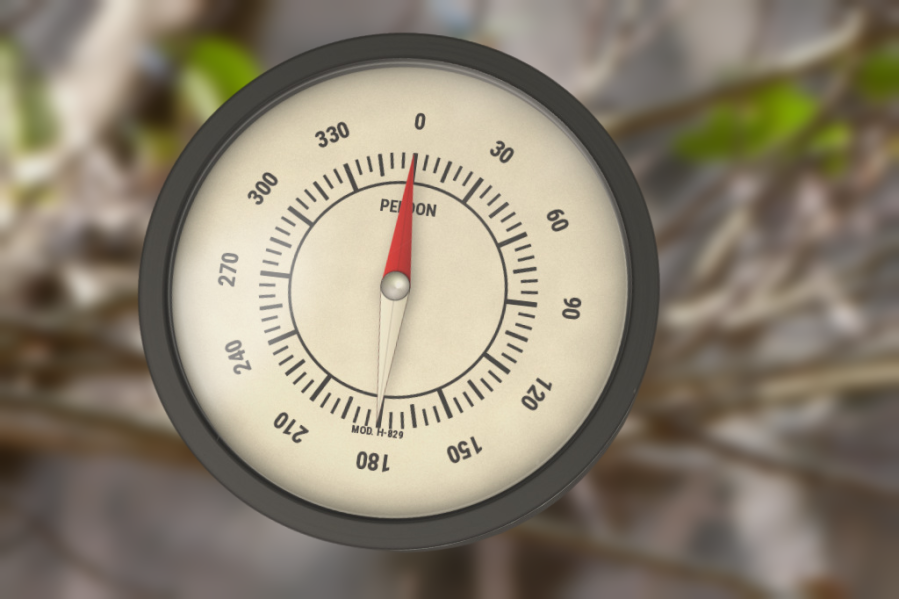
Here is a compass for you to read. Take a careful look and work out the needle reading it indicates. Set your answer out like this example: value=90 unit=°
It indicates value=0 unit=°
